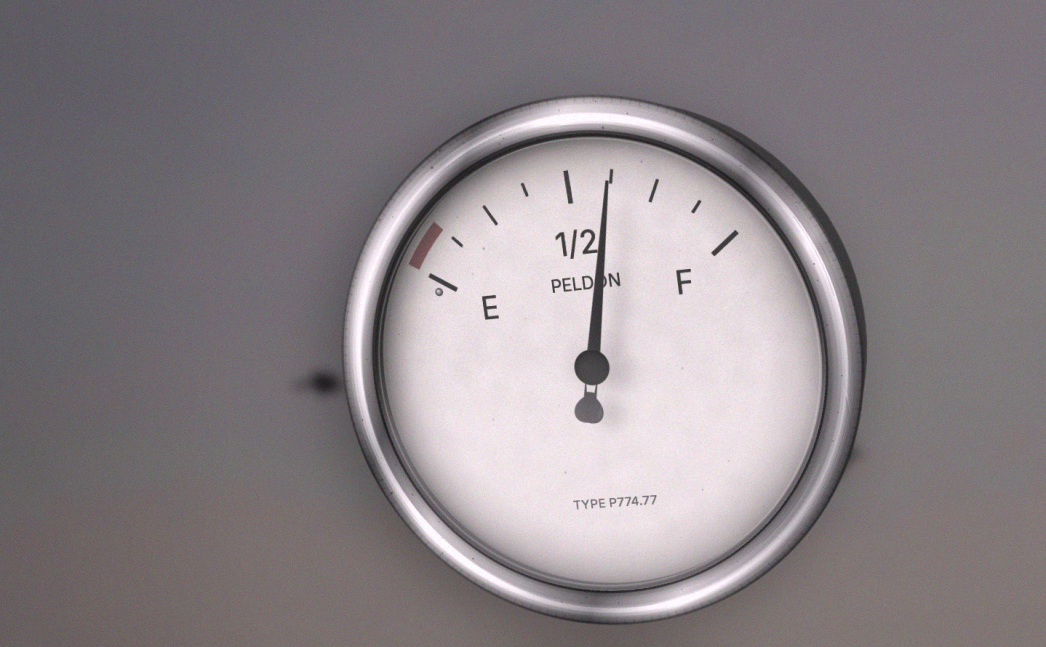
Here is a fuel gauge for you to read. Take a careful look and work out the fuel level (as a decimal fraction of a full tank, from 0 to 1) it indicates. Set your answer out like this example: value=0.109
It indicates value=0.625
